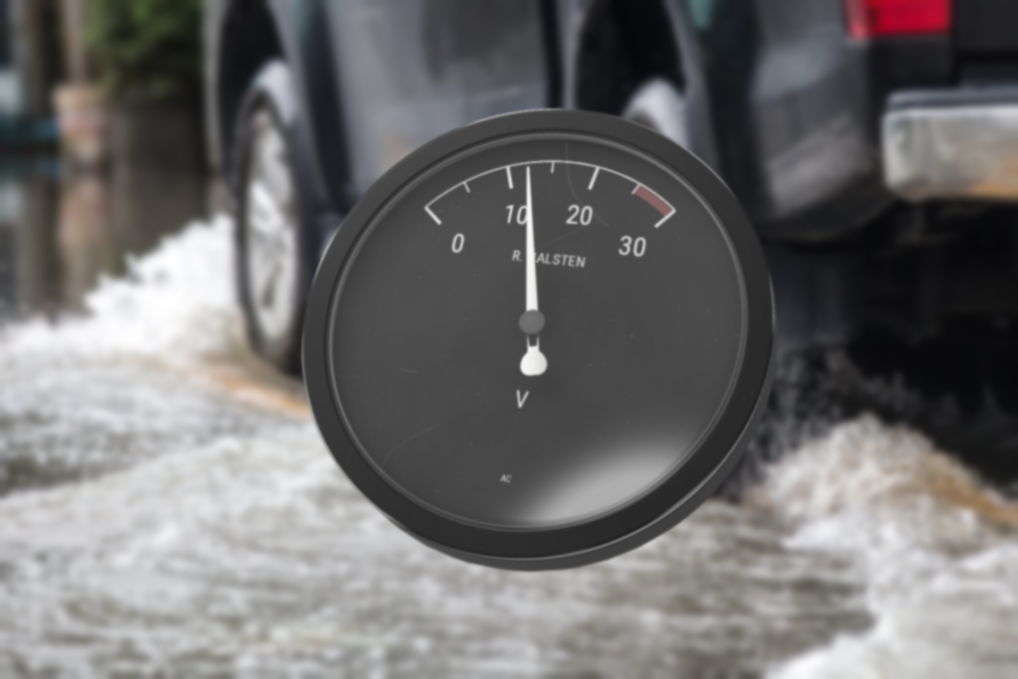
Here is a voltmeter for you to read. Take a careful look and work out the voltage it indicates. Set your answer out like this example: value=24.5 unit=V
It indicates value=12.5 unit=V
